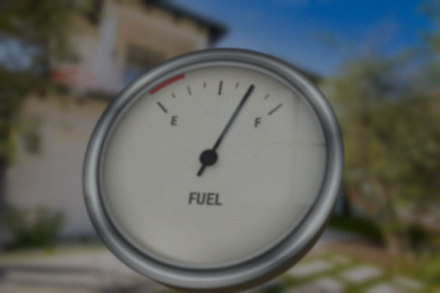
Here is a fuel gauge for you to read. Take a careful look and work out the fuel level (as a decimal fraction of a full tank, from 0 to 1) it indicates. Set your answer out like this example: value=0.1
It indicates value=0.75
